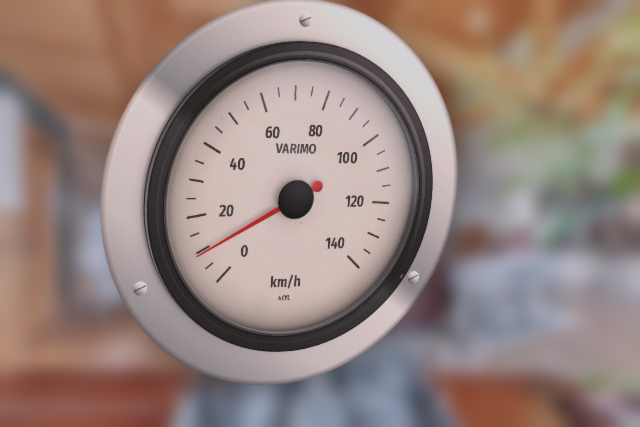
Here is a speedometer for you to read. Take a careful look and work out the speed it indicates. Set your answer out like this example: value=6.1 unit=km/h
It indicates value=10 unit=km/h
